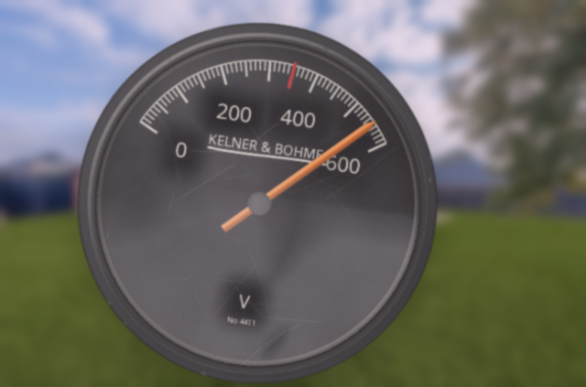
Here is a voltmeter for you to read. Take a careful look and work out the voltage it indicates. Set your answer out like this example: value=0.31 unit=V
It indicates value=550 unit=V
